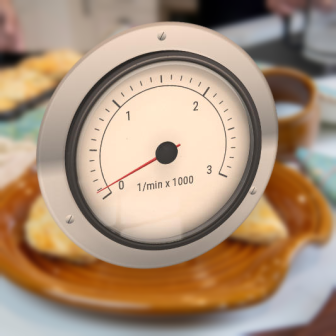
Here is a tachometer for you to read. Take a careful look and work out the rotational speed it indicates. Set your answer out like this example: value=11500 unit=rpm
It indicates value=100 unit=rpm
